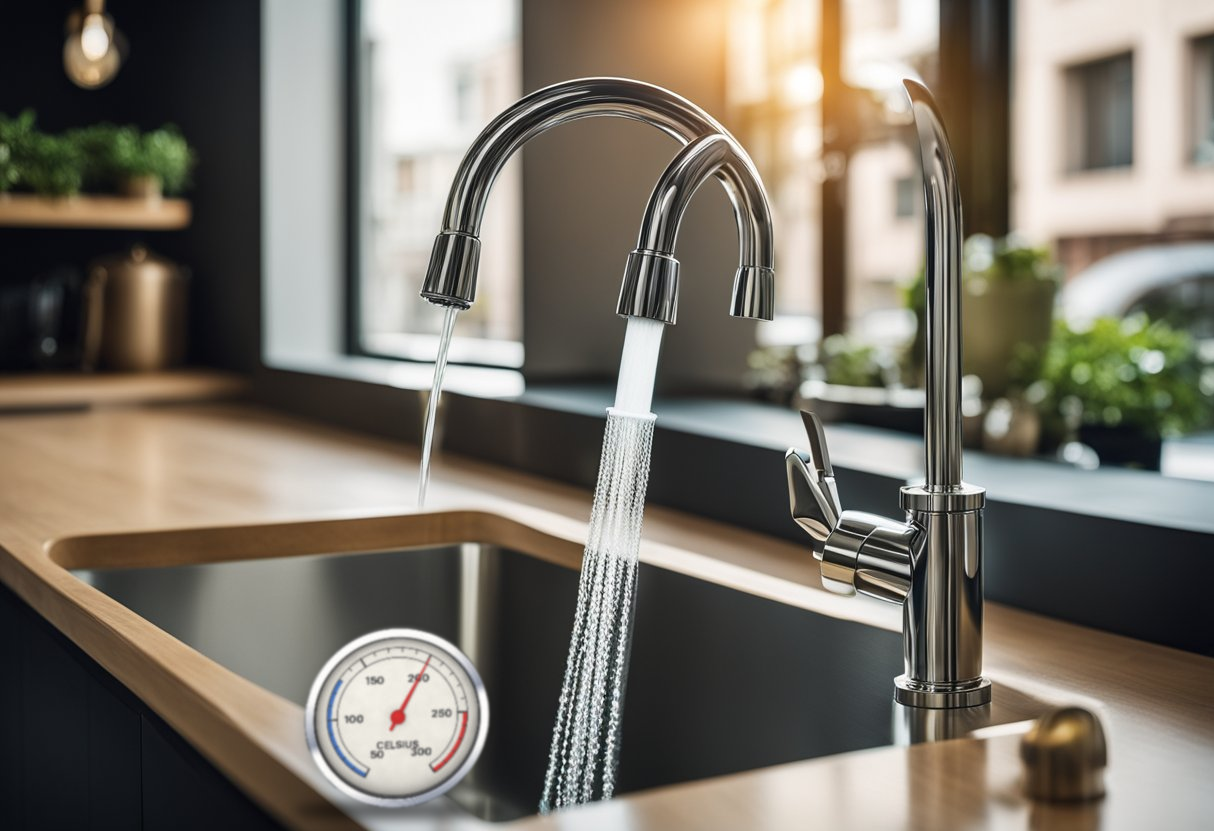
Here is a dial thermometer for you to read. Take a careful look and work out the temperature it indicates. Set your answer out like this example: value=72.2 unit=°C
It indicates value=200 unit=°C
